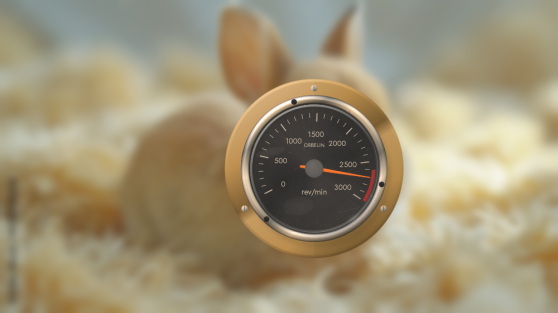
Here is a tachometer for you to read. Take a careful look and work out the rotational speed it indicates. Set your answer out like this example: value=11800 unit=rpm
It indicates value=2700 unit=rpm
